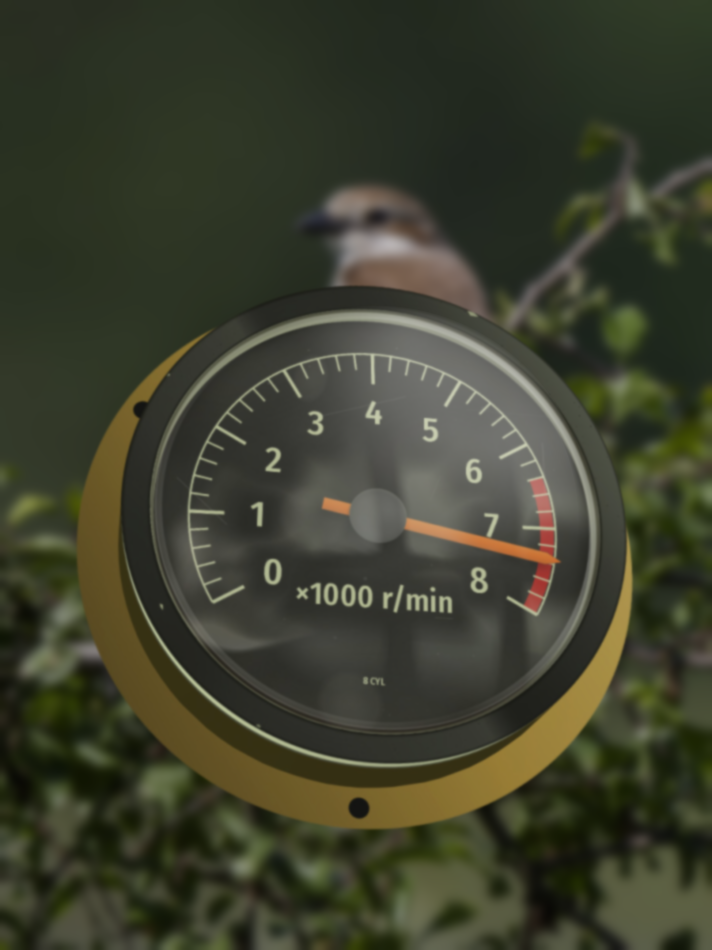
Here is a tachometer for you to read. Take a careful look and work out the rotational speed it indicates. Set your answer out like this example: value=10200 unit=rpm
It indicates value=7400 unit=rpm
